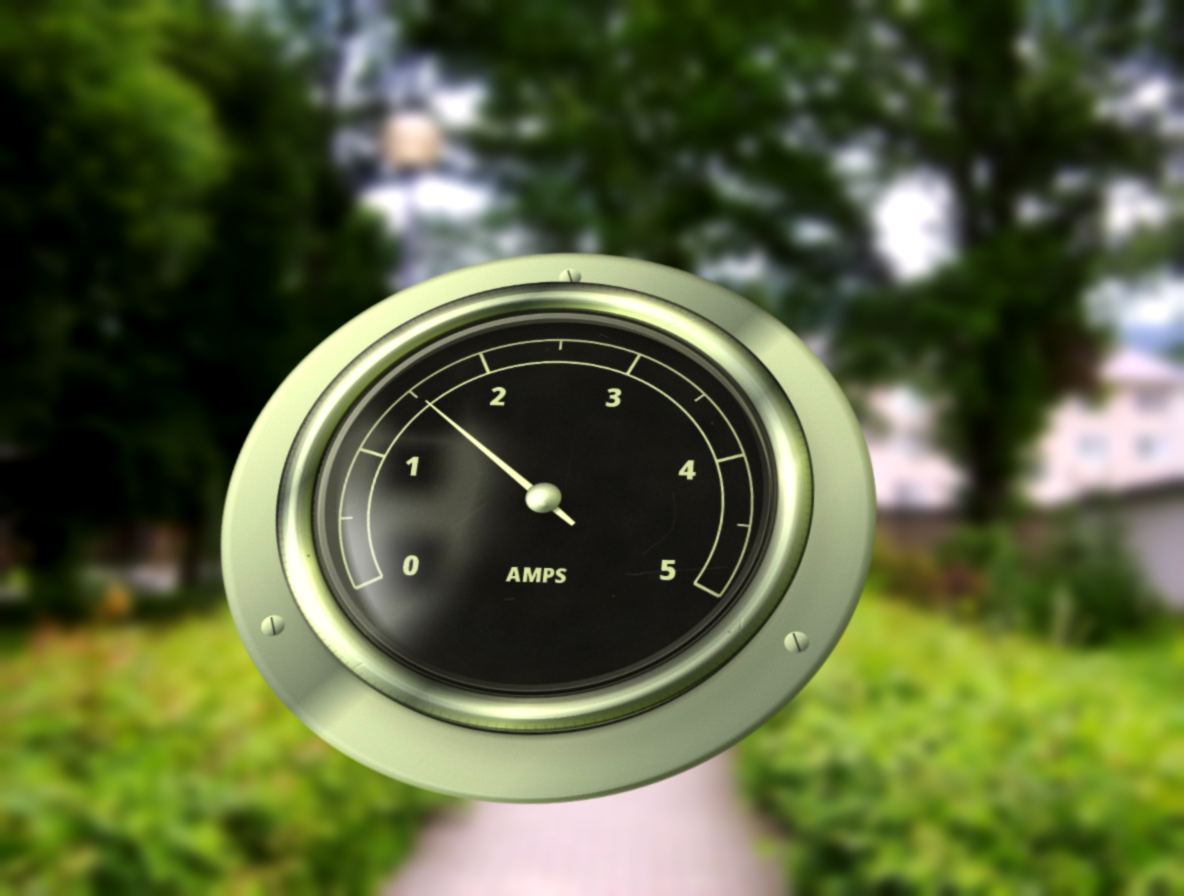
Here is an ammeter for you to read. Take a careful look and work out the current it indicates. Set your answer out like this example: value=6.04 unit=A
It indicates value=1.5 unit=A
